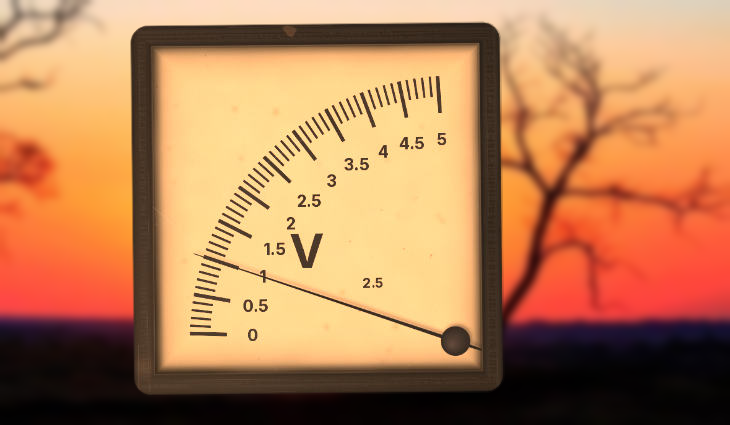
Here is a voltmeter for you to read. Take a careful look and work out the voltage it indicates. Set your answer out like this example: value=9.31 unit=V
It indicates value=1 unit=V
